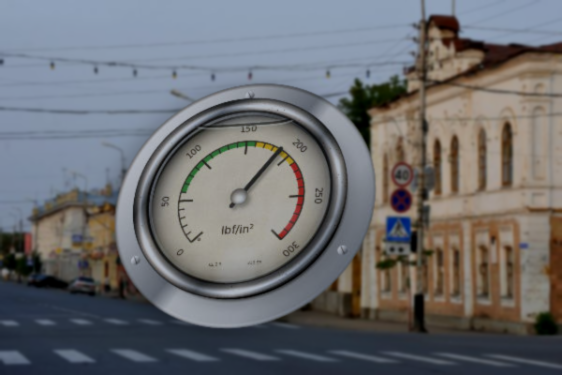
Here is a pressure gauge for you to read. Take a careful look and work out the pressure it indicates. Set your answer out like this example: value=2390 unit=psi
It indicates value=190 unit=psi
